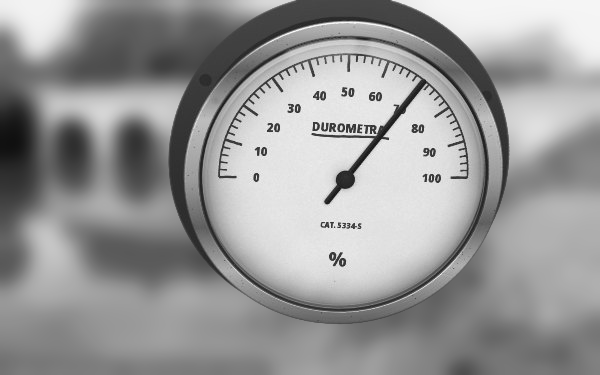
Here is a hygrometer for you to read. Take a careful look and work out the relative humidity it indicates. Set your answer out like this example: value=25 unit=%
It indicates value=70 unit=%
